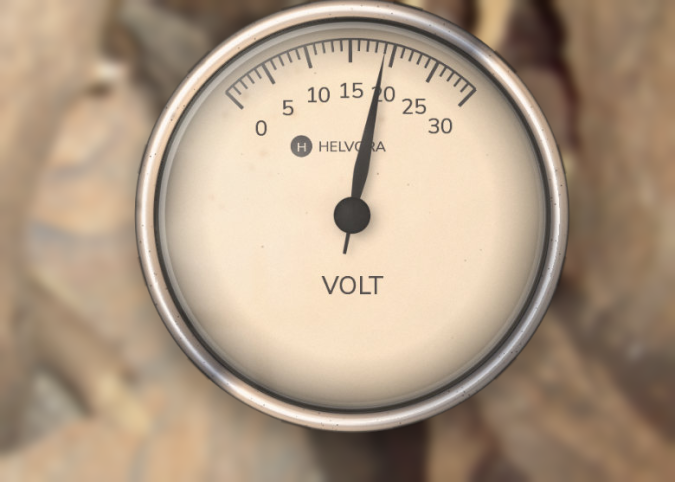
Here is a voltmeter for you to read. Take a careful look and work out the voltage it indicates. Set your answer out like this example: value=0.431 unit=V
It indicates value=19 unit=V
